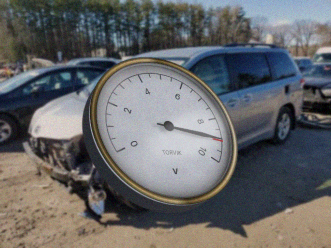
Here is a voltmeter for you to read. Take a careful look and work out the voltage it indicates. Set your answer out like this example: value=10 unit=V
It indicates value=9 unit=V
